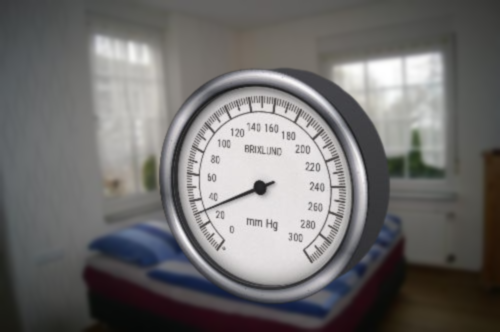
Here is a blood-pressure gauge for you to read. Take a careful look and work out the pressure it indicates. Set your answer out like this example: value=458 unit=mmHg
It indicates value=30 unit=mmHg
